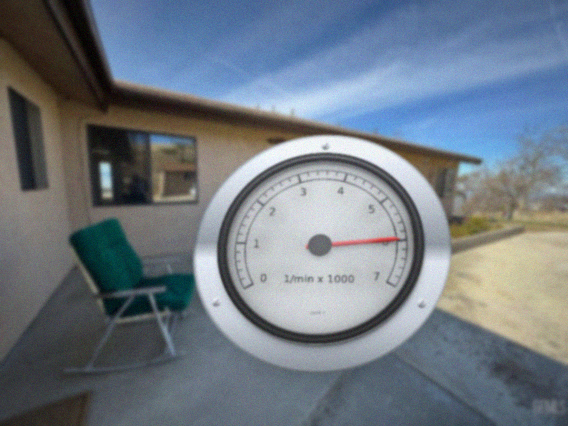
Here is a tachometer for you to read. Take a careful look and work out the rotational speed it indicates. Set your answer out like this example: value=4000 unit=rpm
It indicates value=6000 unit=rpm
